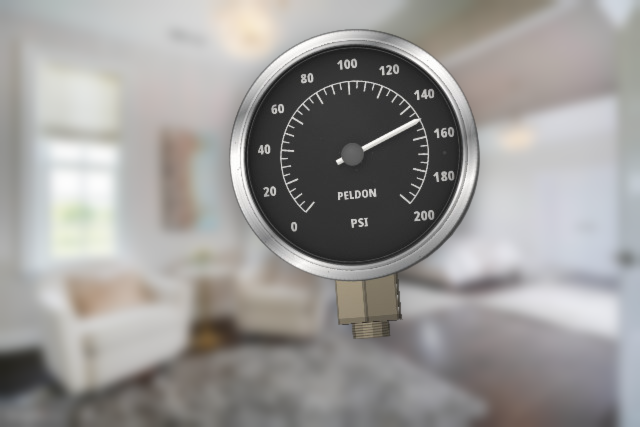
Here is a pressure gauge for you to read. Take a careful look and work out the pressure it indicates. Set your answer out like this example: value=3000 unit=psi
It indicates value=150 unit=psi
